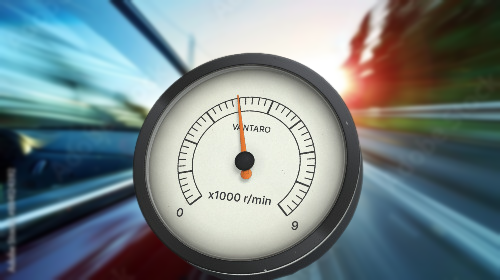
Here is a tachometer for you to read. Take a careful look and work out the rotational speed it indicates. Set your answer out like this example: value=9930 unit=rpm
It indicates value=4000 unit=rpm
